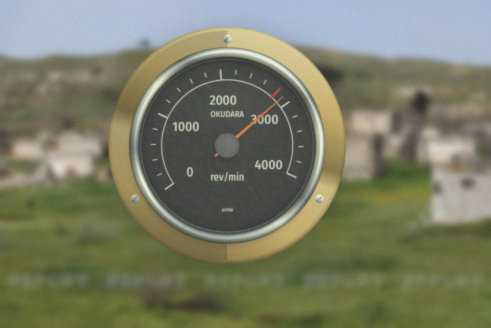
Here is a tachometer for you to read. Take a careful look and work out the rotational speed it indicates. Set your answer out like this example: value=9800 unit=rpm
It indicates value=2900 unit=rpm
